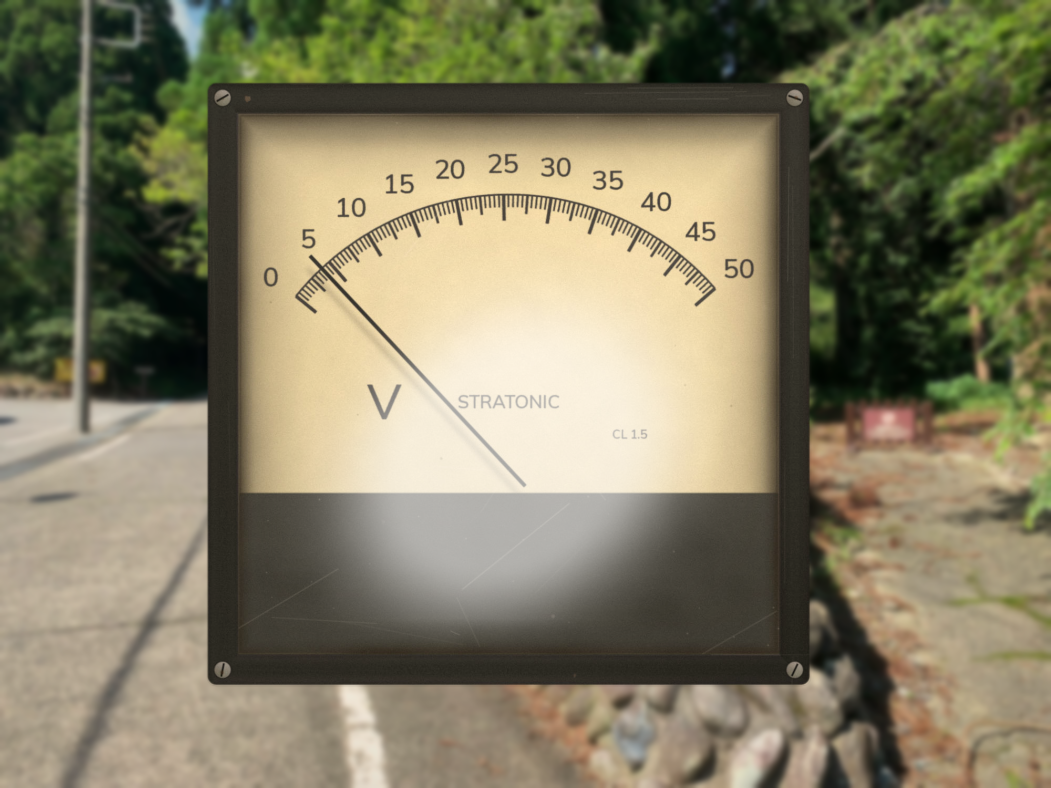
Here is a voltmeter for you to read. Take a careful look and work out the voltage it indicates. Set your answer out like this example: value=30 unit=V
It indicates value=4 unit=V
